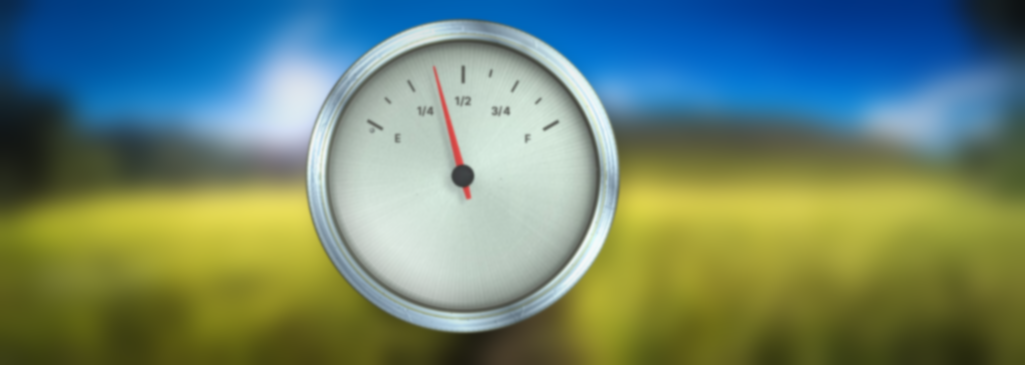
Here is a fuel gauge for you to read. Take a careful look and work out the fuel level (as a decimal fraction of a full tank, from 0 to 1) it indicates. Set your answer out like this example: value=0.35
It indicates value=0.375
